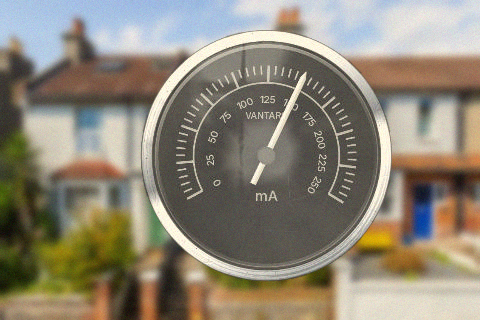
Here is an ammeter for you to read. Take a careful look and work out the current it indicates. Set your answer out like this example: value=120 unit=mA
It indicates value=150 unit=mA
